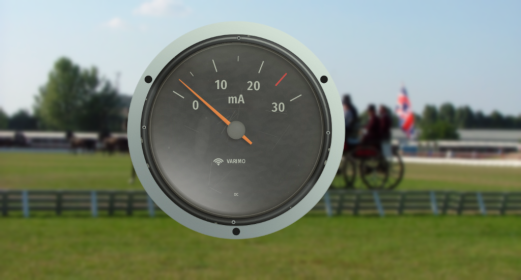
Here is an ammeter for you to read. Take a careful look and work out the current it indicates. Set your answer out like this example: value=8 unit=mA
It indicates value=2.5 unit=mA
